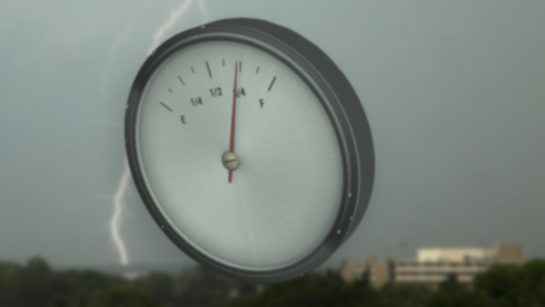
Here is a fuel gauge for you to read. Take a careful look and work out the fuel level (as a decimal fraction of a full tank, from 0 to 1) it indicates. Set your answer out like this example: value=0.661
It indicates value=0.75
